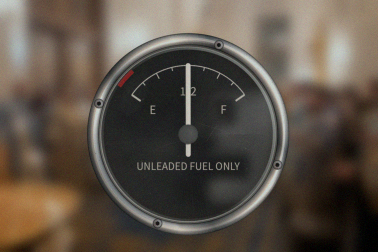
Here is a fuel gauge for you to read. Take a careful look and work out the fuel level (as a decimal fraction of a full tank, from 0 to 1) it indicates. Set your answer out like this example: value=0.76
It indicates value=0.5
